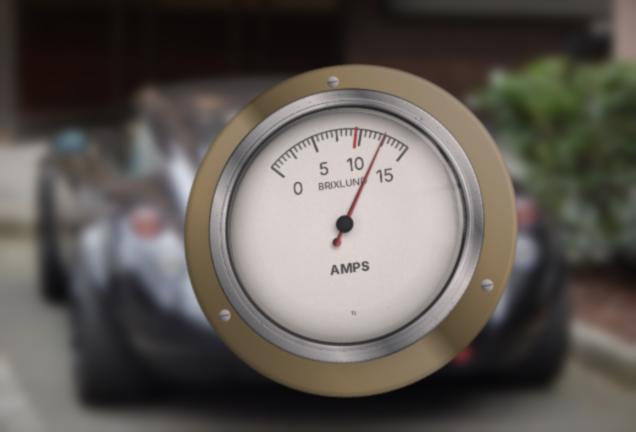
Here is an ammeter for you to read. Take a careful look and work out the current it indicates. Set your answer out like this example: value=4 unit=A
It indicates value=12.5 unit=A
